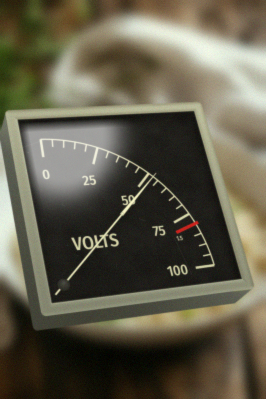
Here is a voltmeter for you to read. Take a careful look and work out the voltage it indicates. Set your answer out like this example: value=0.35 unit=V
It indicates value=52.5 unit=V
